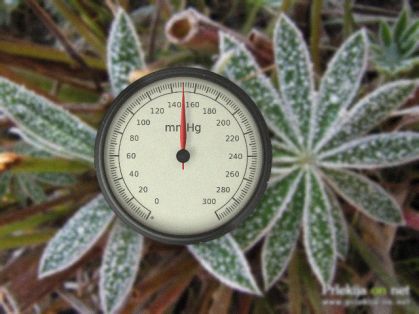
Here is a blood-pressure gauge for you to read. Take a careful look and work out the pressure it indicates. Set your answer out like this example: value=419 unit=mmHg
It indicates value=150 unit=mmHg
